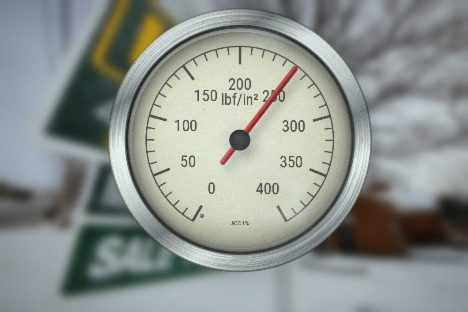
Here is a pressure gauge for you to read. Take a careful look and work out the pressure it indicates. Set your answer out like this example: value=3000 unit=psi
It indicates value=250 unit=psi
